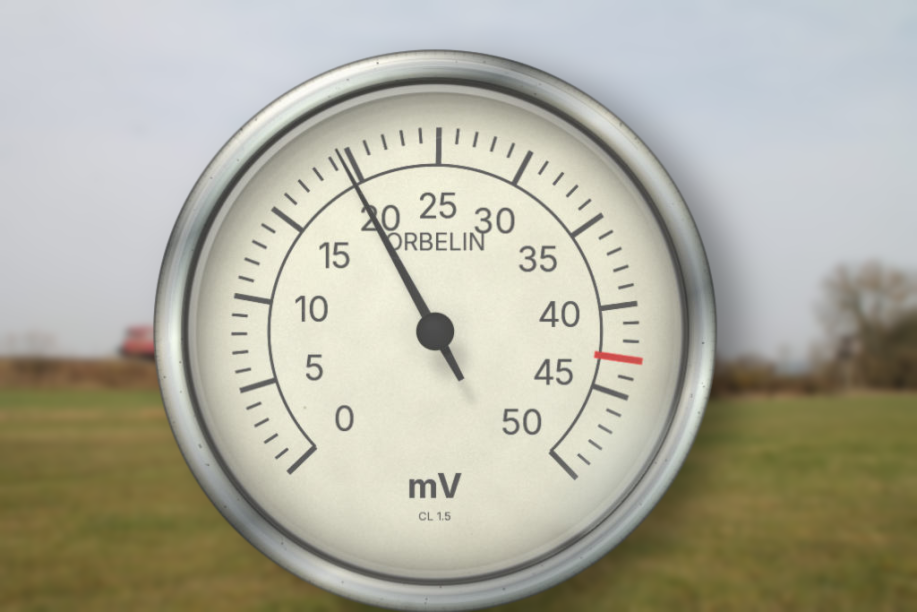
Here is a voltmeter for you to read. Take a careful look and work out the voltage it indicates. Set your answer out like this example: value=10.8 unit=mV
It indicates value=19.5 unit=mV
